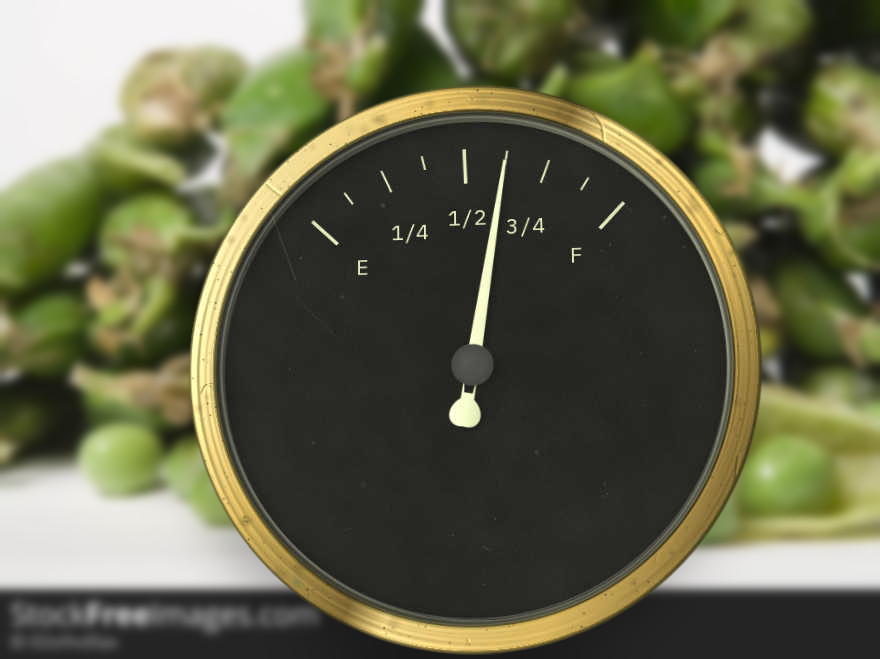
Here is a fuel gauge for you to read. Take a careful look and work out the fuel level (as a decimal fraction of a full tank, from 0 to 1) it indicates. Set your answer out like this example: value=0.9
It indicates value=0.625
